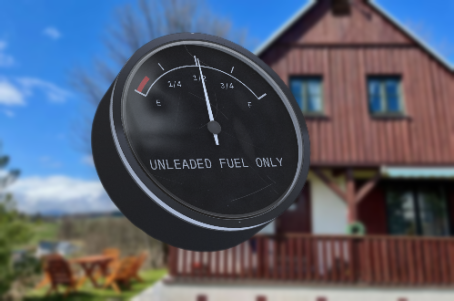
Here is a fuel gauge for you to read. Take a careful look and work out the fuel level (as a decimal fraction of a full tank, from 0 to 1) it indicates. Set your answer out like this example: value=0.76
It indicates value=0.5
